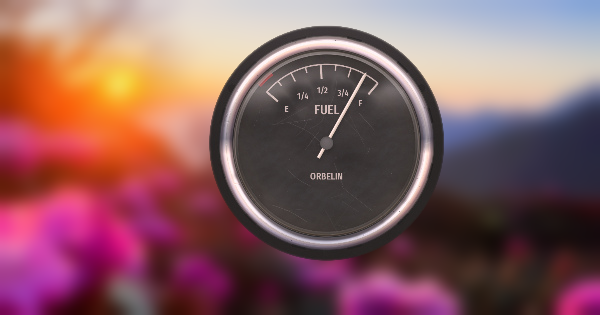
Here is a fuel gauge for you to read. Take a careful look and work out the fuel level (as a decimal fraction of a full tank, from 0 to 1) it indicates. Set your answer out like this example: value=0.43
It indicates value=0.875
